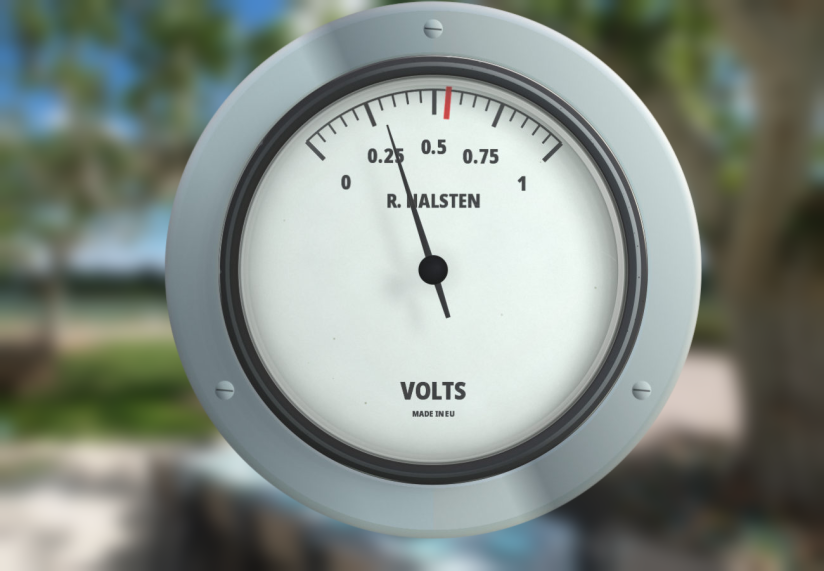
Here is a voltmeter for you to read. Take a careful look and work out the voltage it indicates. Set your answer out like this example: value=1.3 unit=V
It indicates value=0.3 unit=V
